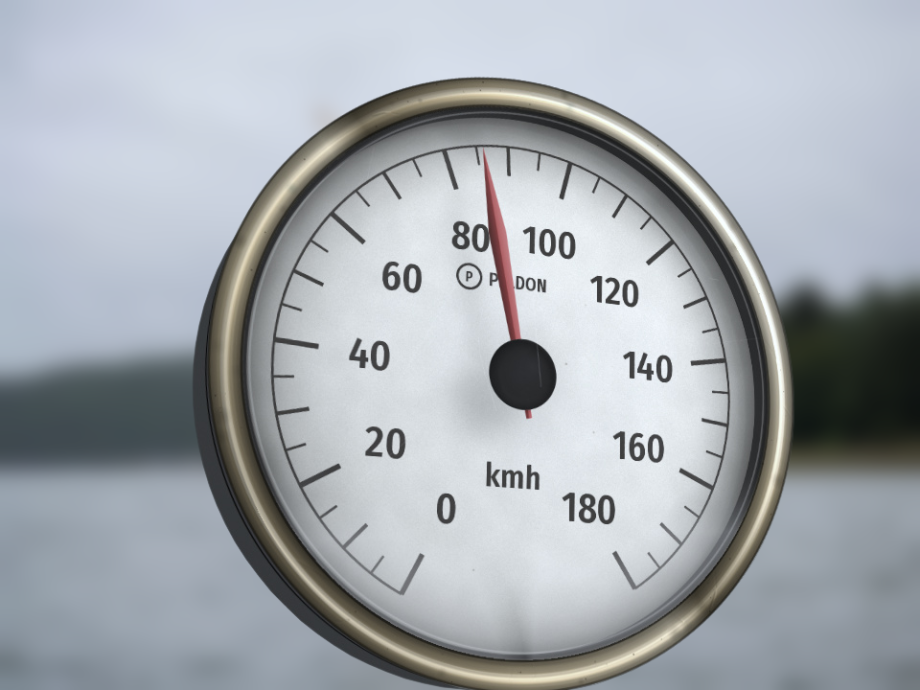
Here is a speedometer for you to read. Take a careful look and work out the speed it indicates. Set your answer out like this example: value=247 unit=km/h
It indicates value=85 unit=km/h
